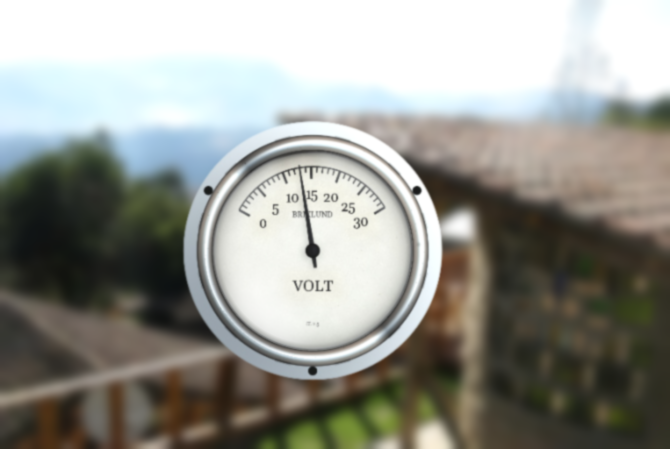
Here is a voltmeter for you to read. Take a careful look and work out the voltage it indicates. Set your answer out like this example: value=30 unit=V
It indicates value=13 unit=V
